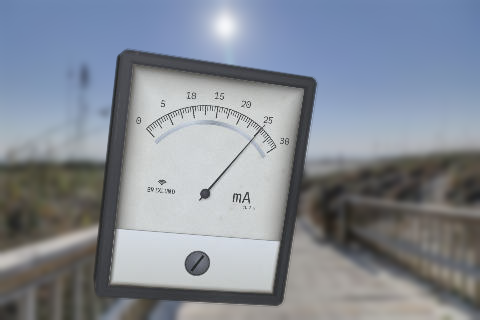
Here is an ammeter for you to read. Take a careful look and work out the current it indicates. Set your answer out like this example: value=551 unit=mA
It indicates value=25 unit=mA
